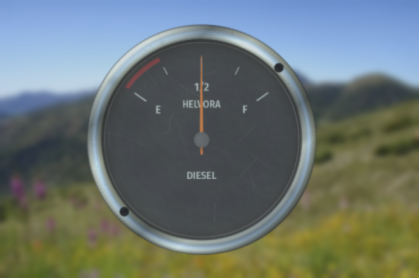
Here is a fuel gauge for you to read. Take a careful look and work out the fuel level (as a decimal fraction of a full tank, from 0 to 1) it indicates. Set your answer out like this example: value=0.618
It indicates value=0.5
